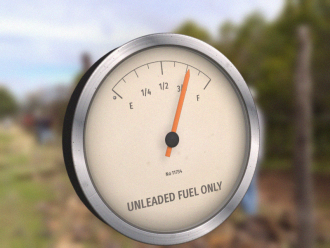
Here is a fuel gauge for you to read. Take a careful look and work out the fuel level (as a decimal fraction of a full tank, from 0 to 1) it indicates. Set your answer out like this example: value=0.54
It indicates value=0.75
